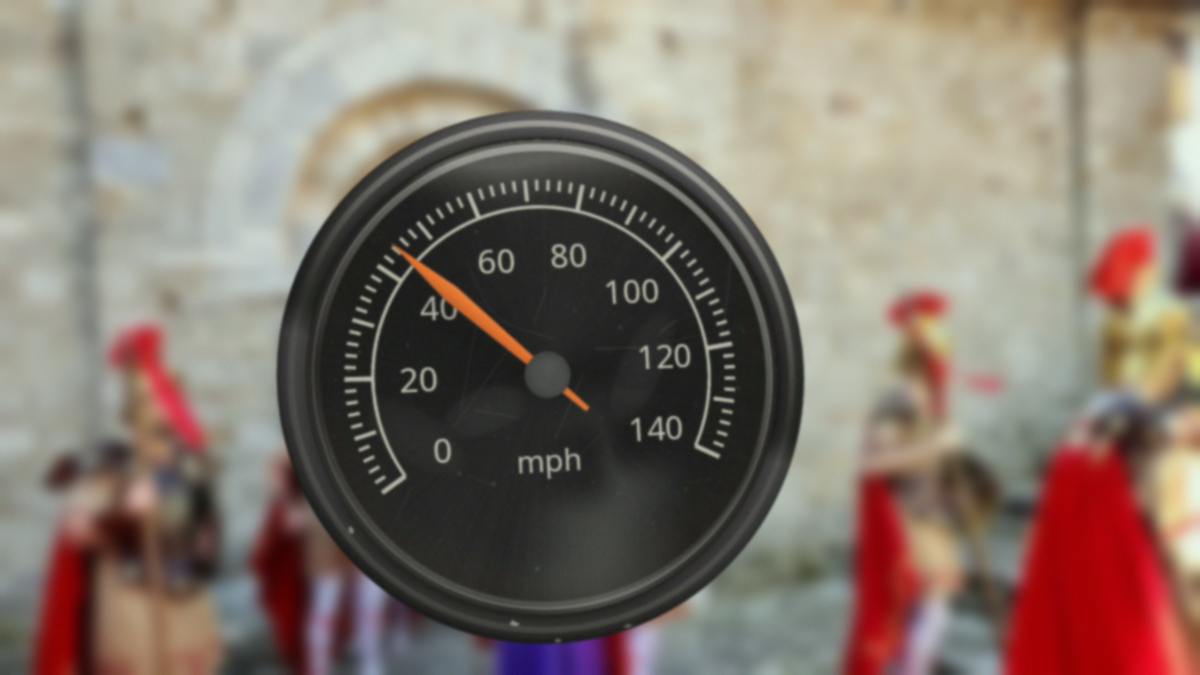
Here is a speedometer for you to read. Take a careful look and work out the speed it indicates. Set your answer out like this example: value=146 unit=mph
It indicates value=44 unit=mph
